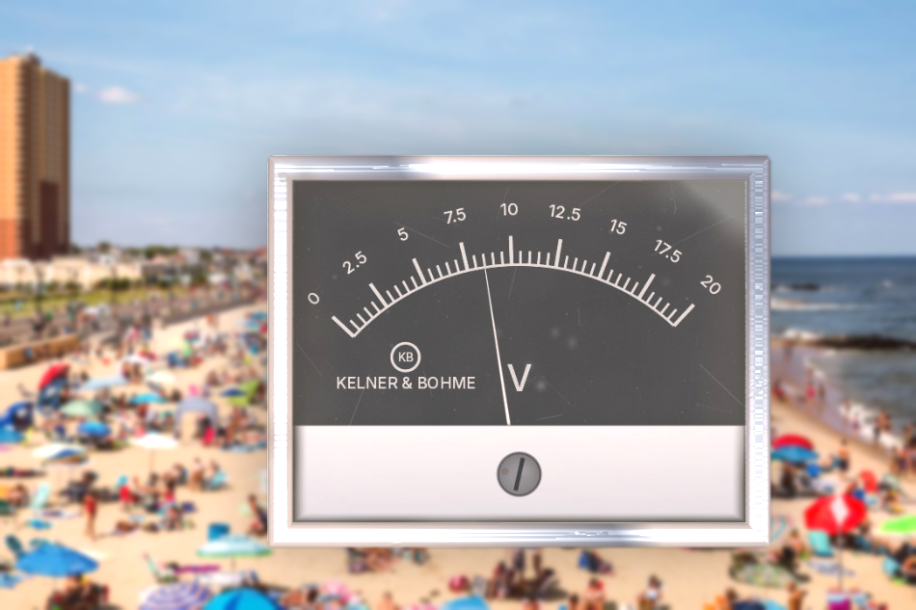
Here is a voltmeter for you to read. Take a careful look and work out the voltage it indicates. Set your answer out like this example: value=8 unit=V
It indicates value=8.5 unit=V
